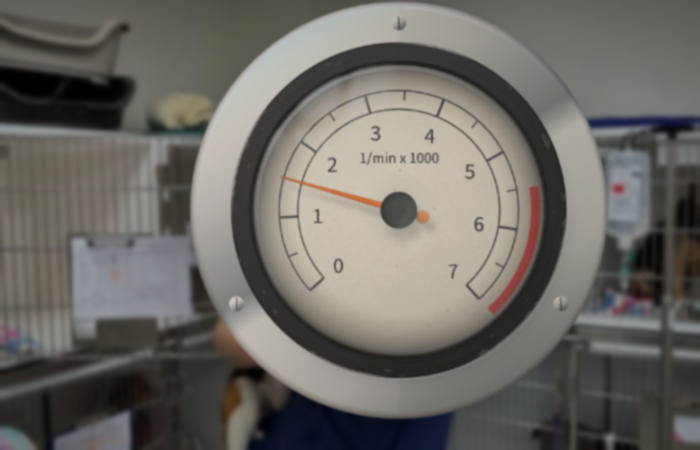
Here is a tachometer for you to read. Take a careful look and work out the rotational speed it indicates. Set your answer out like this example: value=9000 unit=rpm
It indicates value=1500 unit=rpm
